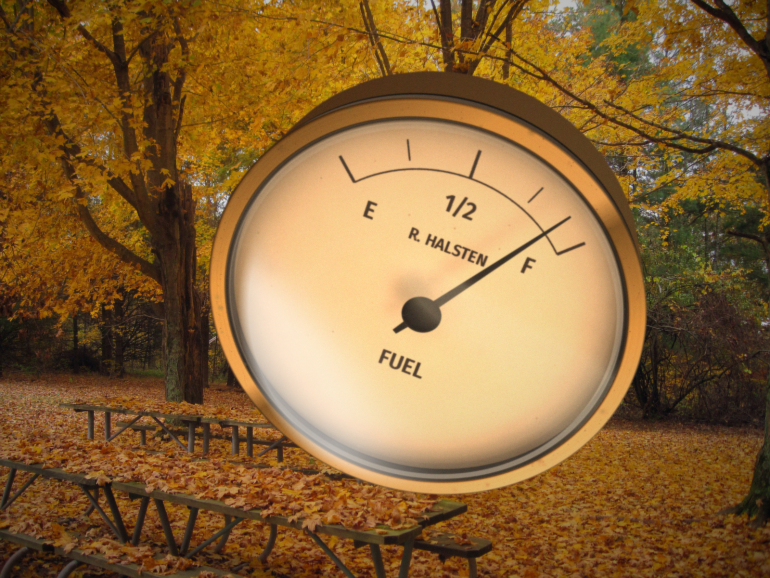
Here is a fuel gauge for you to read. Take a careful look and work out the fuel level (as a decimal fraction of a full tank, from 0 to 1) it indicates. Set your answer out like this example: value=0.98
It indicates value=0.875
